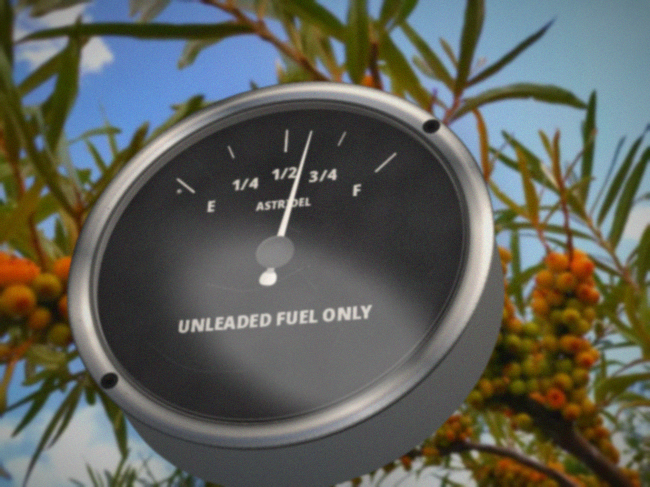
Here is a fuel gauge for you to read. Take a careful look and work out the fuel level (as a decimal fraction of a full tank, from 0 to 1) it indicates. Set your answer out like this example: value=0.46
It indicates value=0.625
